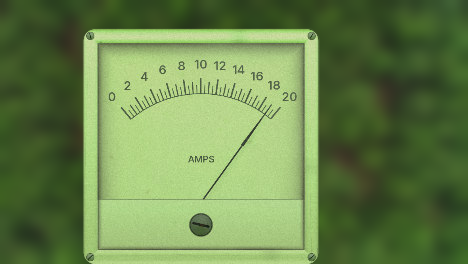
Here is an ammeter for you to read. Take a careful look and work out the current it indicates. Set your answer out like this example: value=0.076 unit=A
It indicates value=19 unit=A
